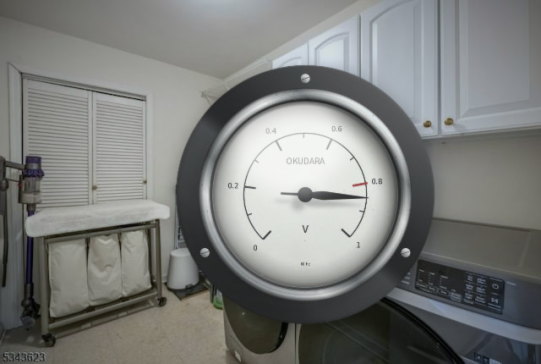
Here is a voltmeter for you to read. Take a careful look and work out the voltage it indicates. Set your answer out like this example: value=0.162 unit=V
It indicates value=0.85 unit=V
